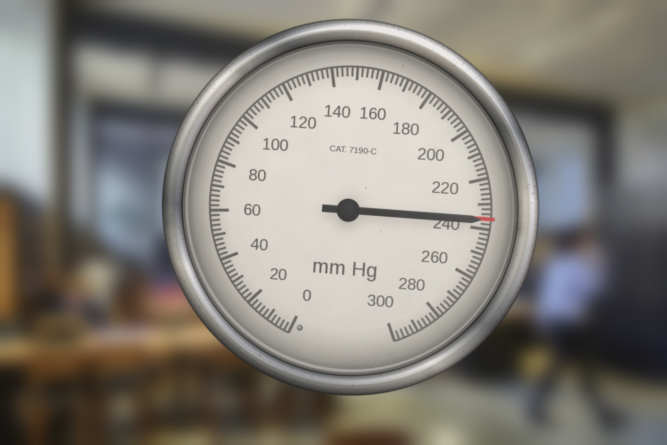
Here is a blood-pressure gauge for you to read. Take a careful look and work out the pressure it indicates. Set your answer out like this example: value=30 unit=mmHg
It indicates value=236 unit=mmHg
